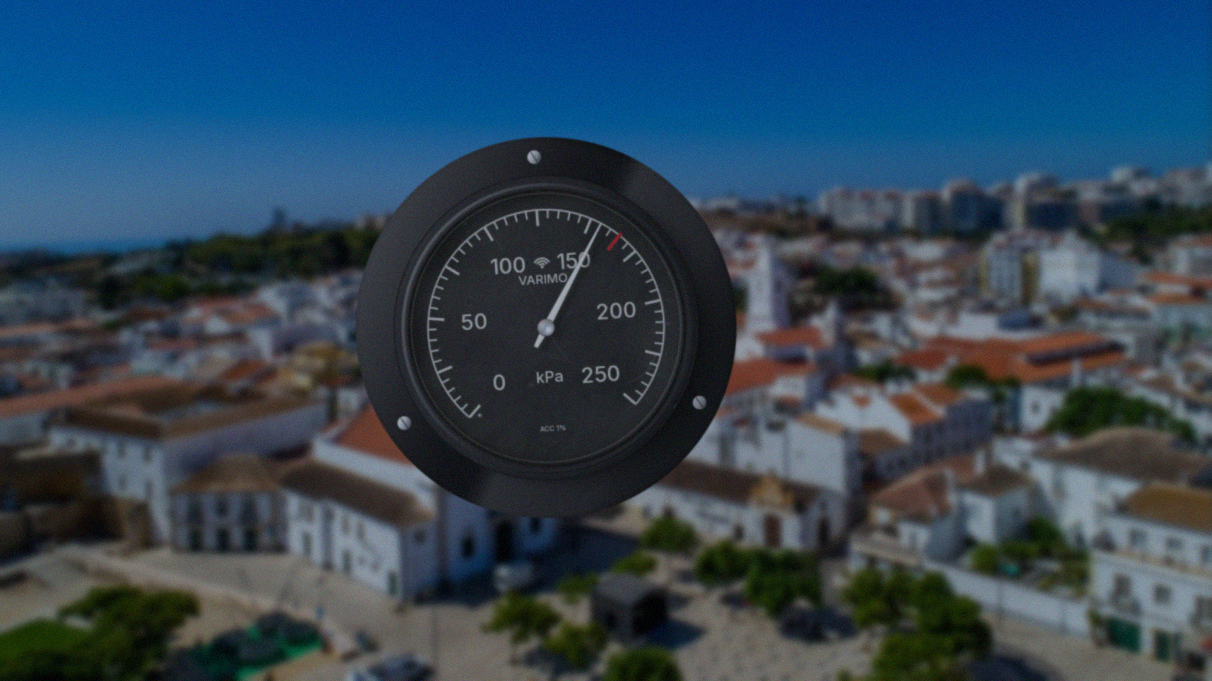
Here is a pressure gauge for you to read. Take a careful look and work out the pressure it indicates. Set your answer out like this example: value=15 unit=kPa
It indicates value=155 unit=kPa
